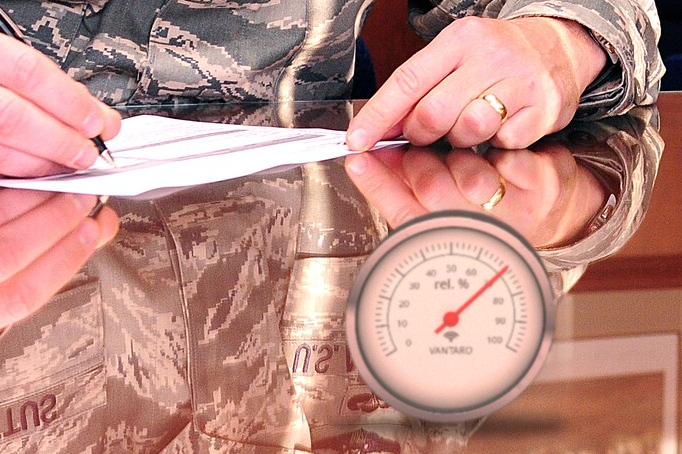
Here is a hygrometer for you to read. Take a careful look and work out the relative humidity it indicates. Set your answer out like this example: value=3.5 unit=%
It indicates value=70 unit=%
